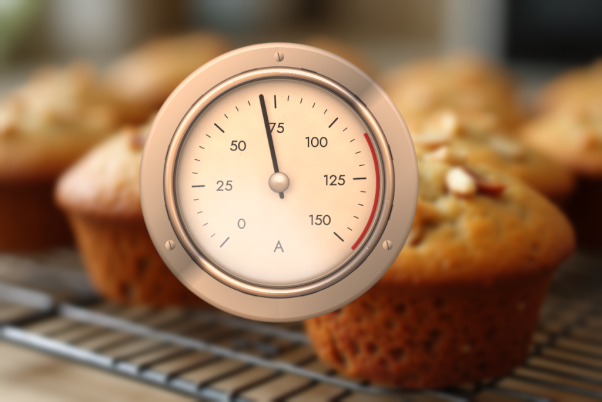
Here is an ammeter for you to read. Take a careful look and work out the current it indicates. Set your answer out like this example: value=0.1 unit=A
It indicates value=70 unit=A
